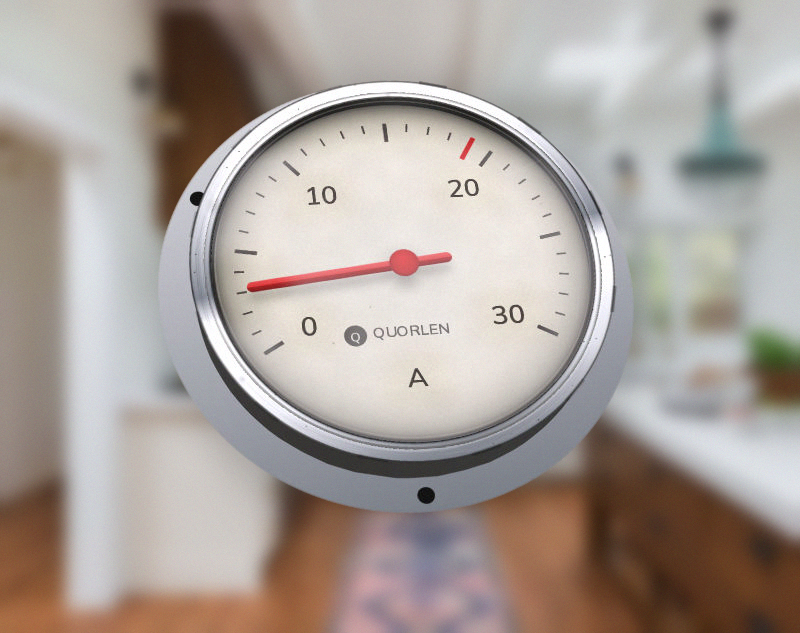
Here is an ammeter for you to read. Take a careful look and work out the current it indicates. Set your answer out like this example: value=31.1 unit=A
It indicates value=3 unit=A
